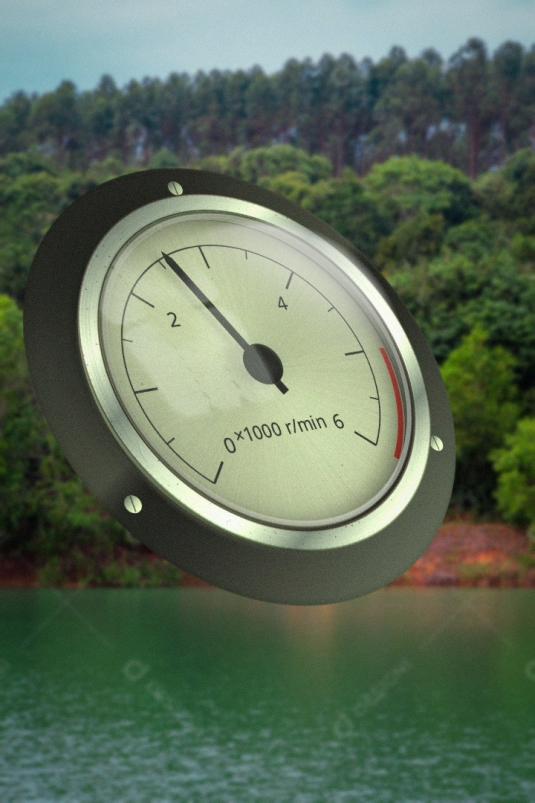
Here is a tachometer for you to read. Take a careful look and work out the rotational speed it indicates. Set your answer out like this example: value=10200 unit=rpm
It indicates value=2500 unit=rpm
